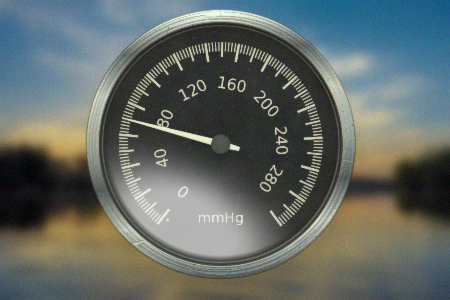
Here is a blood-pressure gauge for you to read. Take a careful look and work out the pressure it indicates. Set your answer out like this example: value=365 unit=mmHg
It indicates value=70 unit=mmHg
